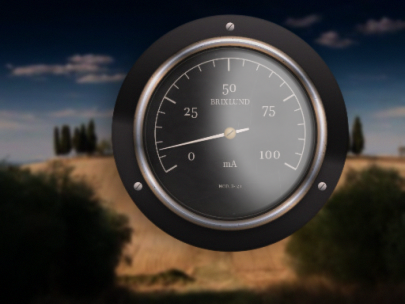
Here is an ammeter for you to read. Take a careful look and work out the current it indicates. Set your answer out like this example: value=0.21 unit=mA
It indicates value=7.5 unit=mA
